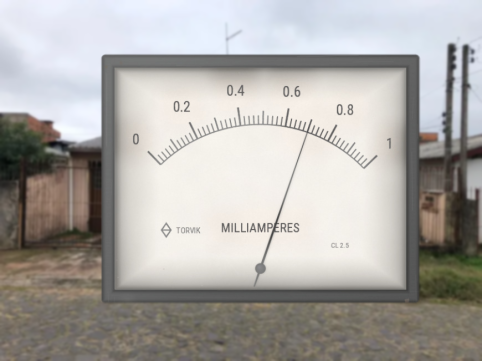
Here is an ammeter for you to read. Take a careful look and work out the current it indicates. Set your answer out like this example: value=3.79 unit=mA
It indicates value=0.7 unit=mA
